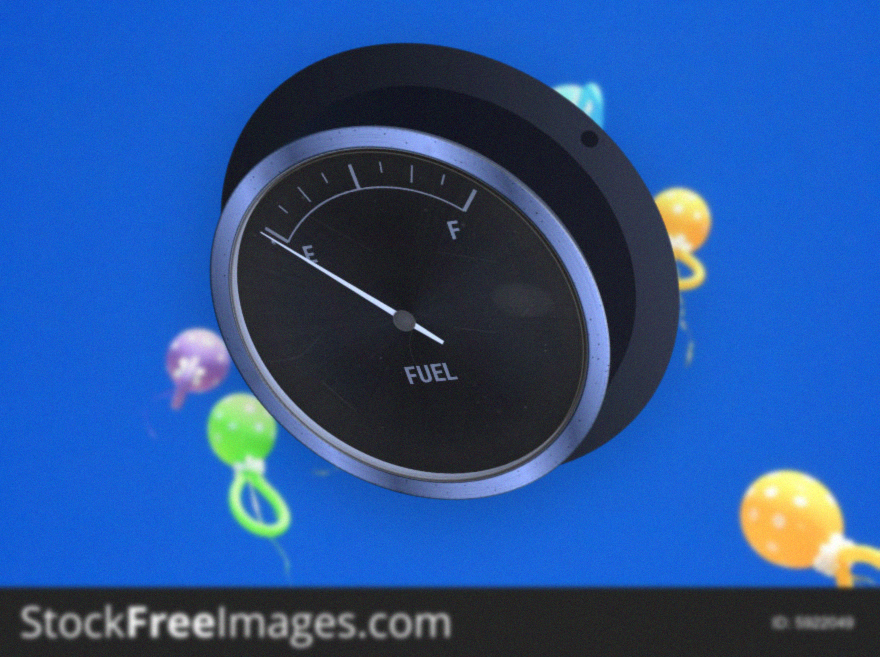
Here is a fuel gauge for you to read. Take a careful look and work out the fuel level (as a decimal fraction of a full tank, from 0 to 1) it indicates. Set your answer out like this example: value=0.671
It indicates value=0
